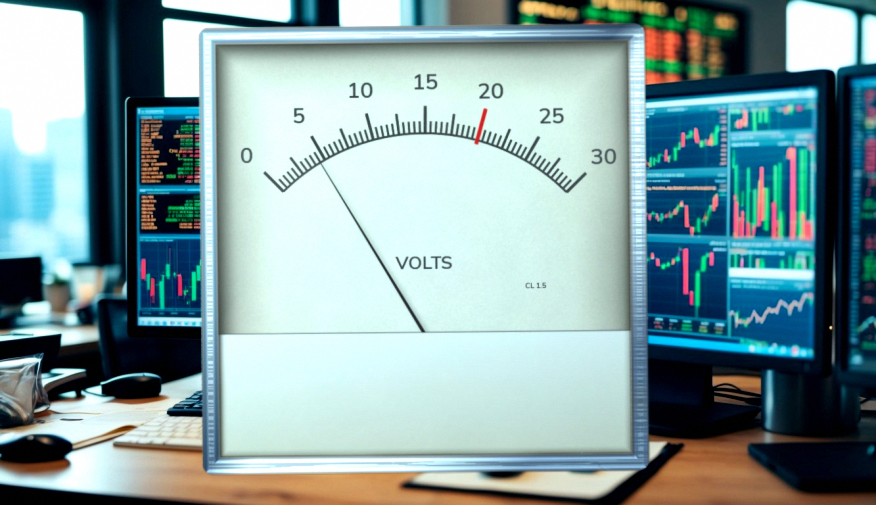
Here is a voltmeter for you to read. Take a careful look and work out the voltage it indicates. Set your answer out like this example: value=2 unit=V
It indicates value=4.5 unit=V
